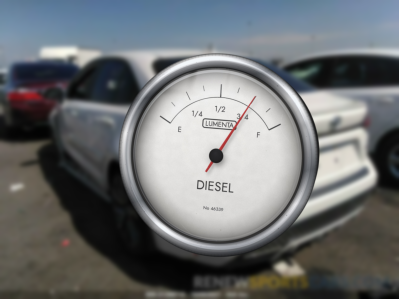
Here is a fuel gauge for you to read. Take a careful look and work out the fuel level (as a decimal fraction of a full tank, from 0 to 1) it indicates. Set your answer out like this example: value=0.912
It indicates value=0.75
